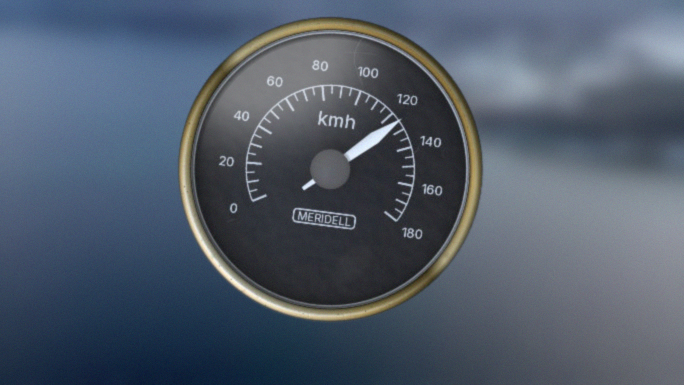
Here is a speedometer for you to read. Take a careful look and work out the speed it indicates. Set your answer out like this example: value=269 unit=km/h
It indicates value=125 unit=km/h
